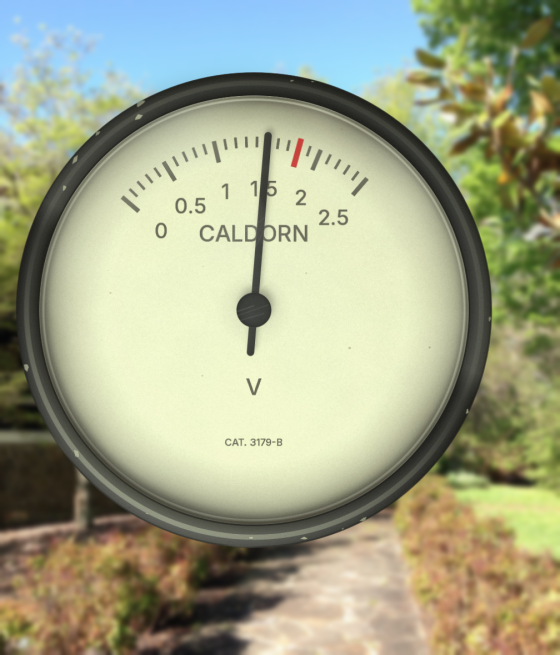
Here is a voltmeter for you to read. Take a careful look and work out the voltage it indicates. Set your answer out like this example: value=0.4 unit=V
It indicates value=1.5 unit=V
